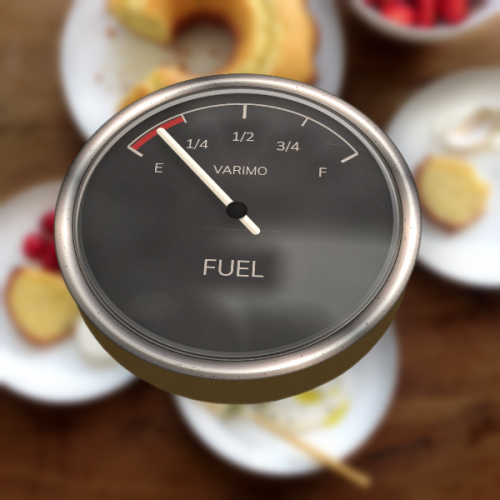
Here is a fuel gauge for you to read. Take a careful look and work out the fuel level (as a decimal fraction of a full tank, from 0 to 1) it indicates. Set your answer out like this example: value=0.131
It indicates value=0.125
